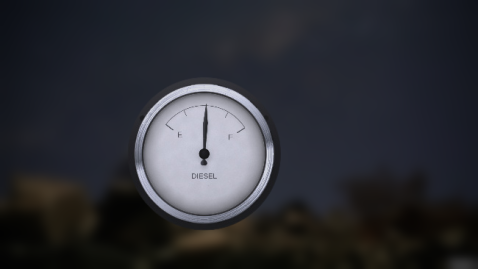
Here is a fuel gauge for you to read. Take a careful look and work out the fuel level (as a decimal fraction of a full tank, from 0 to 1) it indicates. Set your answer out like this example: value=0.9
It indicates value=0.5
